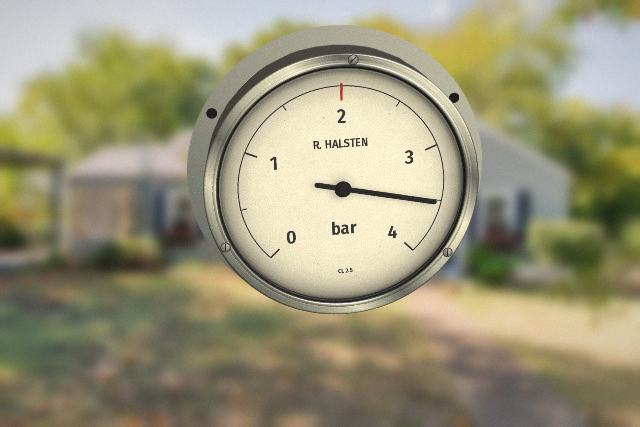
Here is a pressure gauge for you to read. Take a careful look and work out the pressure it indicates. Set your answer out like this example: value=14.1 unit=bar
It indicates value=3.5 unit=bar
